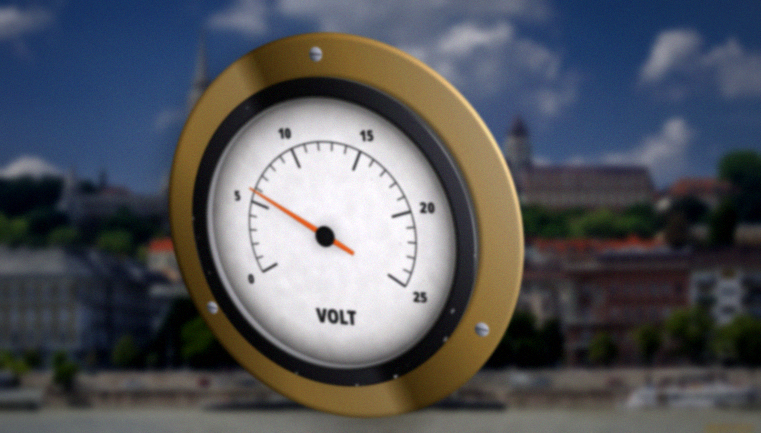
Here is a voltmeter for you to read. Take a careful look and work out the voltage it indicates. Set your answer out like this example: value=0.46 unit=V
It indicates value=6 unit=V
